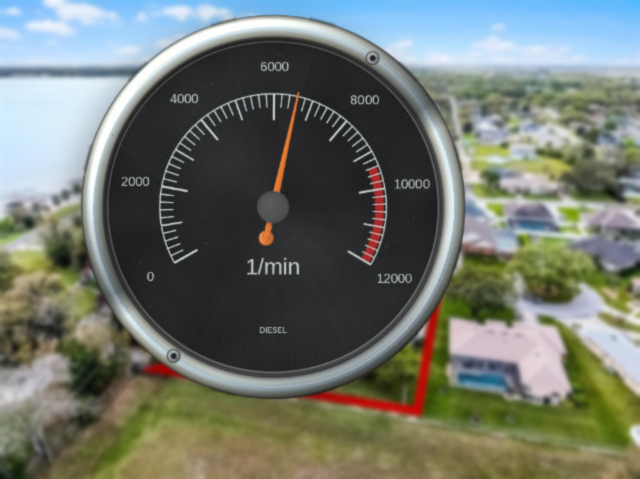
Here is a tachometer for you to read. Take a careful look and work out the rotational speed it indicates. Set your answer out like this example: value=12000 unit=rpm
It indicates value=6600 unit=rpm
